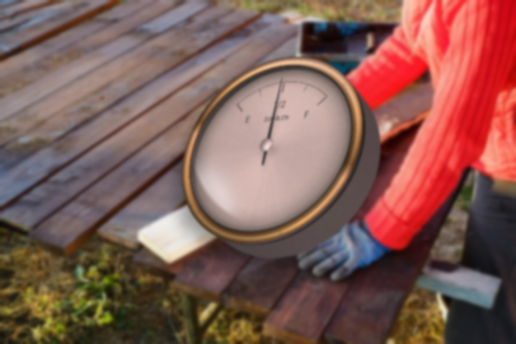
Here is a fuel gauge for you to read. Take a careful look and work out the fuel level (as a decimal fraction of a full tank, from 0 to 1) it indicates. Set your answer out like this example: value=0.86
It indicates value=0.5
